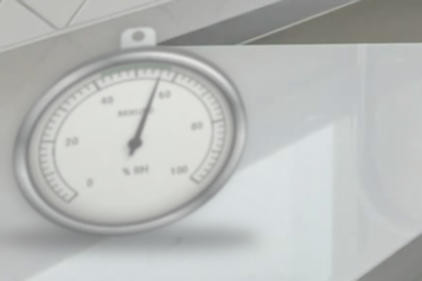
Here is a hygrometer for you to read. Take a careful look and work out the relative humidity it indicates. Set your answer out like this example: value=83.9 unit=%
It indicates value=56 unit=%
